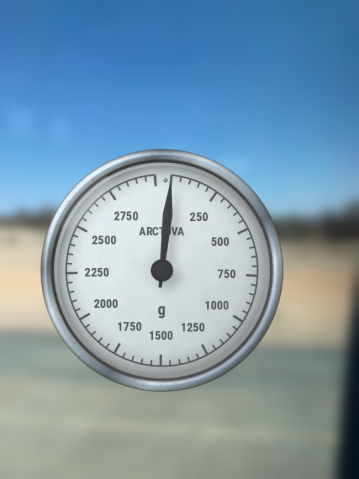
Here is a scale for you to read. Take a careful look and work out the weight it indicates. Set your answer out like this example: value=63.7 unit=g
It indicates value=0 unit=g
